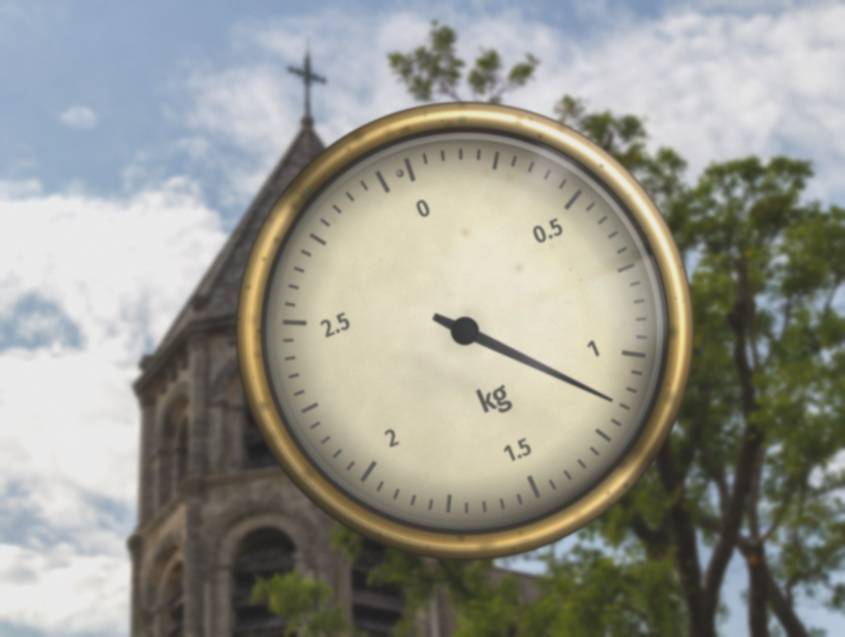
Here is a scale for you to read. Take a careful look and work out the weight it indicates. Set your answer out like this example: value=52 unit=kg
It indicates value=1.15 unit=kg
